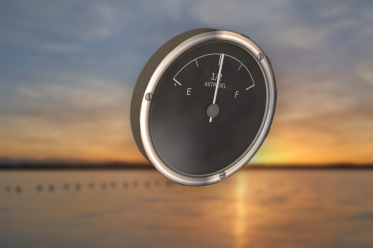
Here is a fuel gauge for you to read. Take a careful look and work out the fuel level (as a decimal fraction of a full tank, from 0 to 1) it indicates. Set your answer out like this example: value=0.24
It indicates value=0.5
